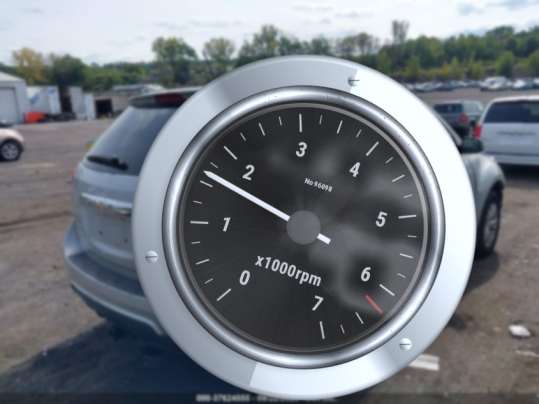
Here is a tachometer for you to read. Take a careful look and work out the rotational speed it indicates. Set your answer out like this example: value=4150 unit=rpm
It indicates value=1625 unit=rpm
